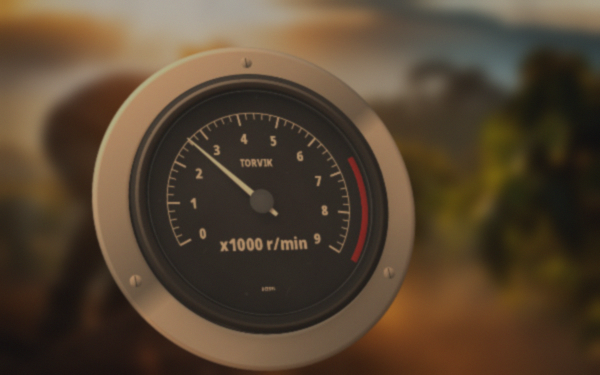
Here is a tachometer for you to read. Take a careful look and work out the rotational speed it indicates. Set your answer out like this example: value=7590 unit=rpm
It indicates value=2600 unit=rpm
